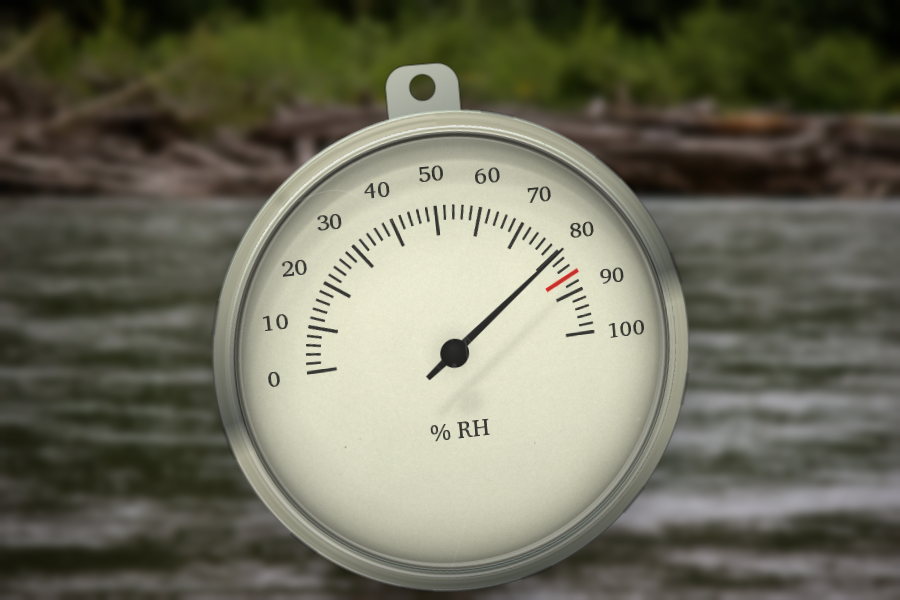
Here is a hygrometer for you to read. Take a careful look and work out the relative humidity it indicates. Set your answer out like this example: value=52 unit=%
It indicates value=80 unit=%
